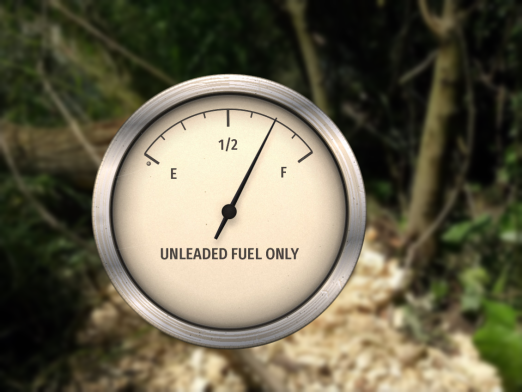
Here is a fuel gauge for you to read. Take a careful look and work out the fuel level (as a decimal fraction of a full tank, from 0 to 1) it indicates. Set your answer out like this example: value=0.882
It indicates value=0.75
